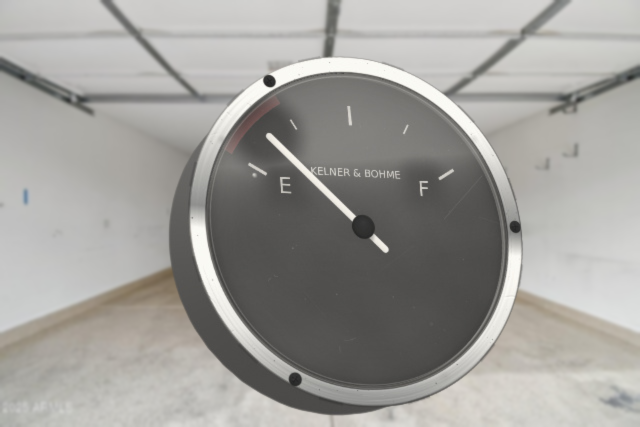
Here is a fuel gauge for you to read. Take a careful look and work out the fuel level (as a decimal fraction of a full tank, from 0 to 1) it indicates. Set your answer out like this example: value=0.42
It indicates value=0.125
